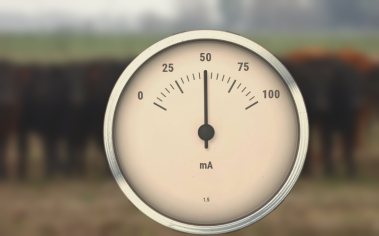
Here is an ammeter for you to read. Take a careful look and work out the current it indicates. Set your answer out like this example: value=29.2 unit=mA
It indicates value=50 unit=mA
